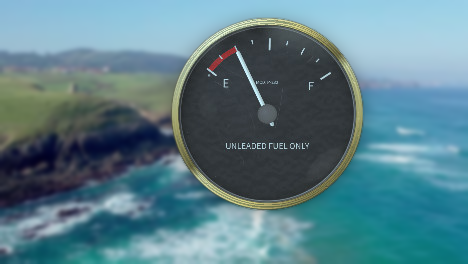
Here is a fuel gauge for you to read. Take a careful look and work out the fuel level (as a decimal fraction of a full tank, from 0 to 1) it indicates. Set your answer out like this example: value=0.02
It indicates value=0.25
